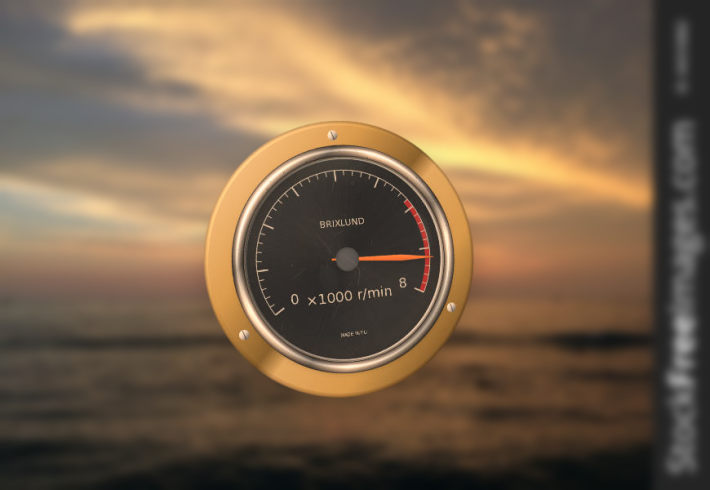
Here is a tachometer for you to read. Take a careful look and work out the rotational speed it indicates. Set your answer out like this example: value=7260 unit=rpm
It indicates value=7200 unit=rpm
